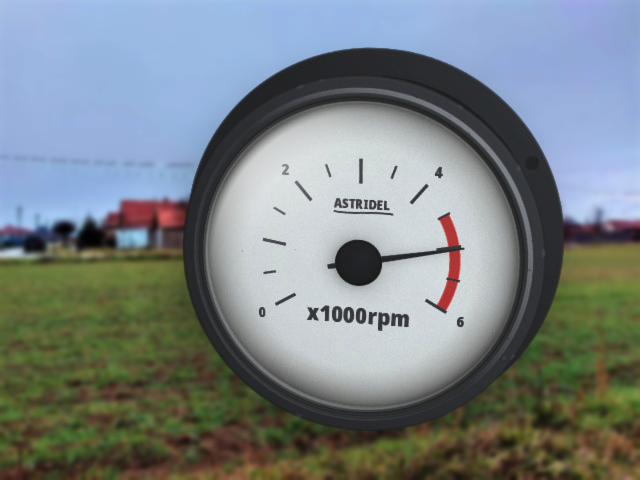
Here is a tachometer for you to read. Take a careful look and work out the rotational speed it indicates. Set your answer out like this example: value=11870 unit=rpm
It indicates value=5000 unit=rpm
